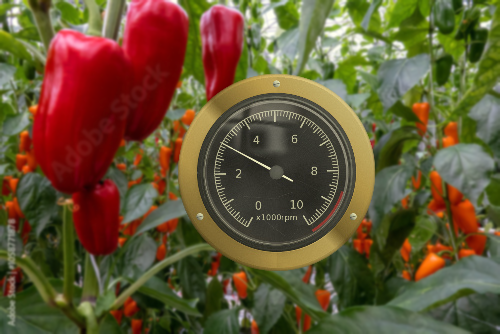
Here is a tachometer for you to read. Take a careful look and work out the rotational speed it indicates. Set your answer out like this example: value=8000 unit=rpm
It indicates value=3000 unit=rpm
